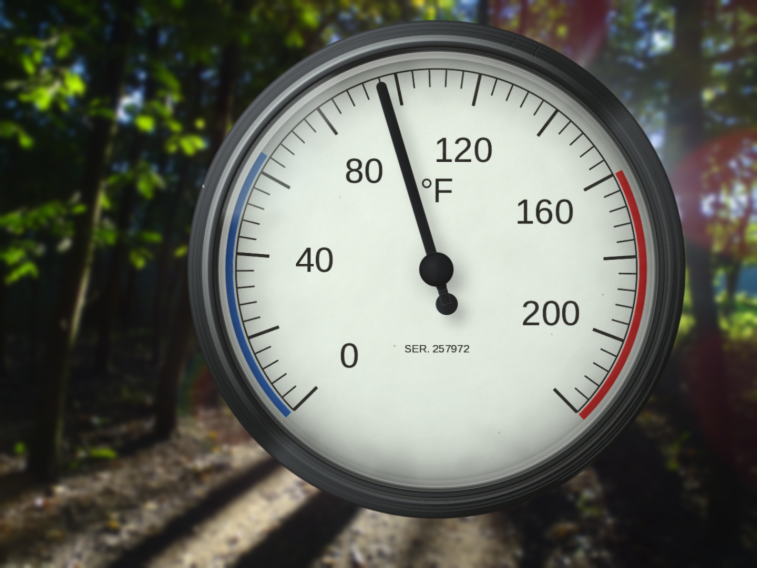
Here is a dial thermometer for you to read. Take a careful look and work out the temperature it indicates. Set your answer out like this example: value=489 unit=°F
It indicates value=96 unit=°F
